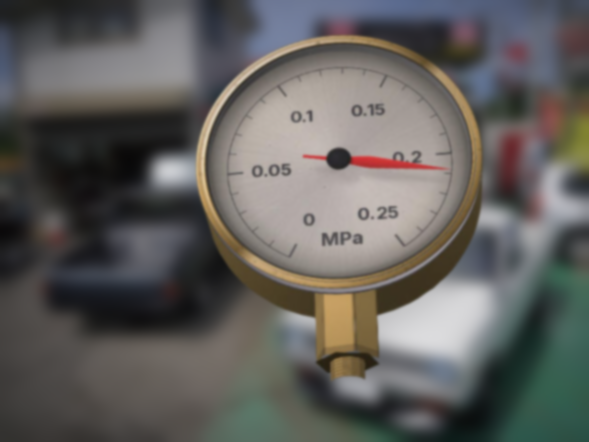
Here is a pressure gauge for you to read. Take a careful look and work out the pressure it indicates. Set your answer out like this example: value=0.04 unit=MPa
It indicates value=0.21 unit=MPa
